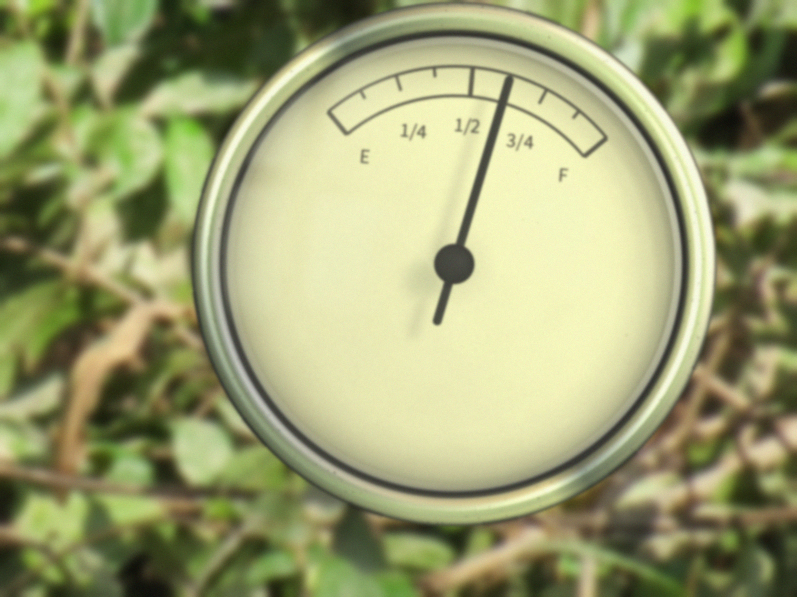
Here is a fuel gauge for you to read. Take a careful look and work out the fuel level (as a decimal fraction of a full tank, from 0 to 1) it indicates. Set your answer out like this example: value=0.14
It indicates value=0.625
